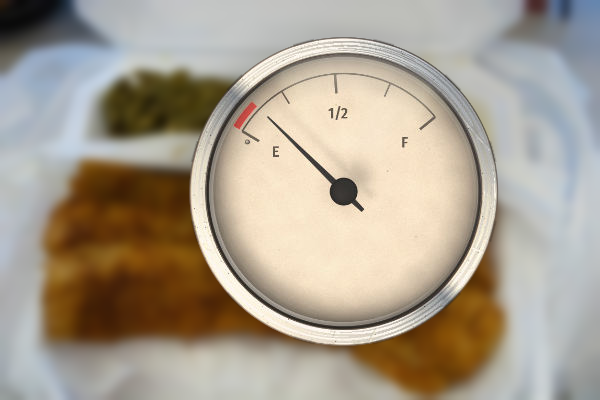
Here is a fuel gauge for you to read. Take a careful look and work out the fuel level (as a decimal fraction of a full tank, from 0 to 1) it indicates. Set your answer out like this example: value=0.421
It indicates value=0.125
